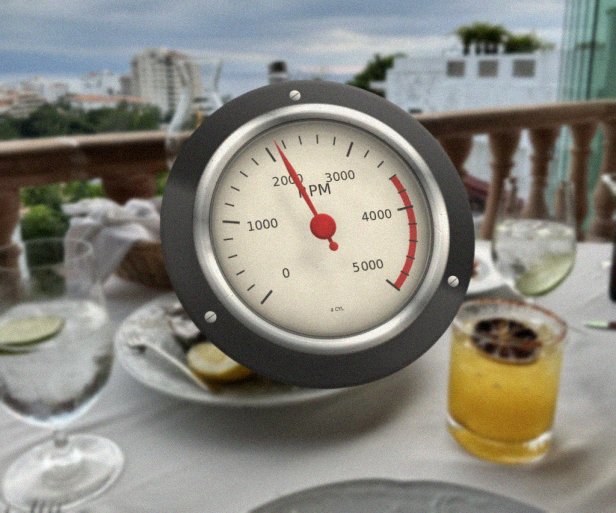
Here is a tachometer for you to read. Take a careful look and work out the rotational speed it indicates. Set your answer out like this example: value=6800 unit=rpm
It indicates value=2100 unit=rpm
